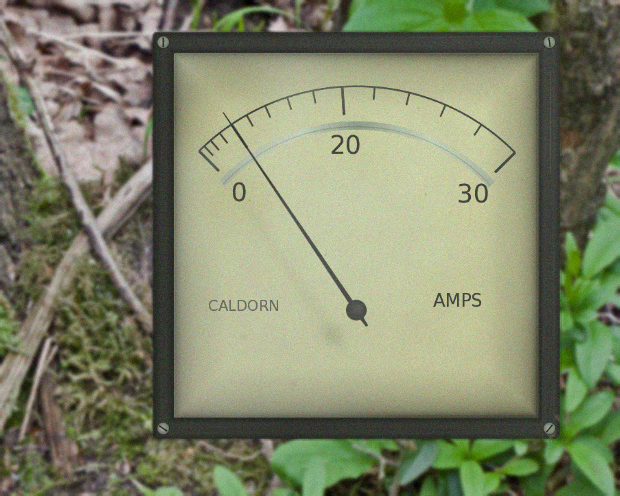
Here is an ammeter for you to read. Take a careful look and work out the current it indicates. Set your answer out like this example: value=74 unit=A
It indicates value=10 unit=A
